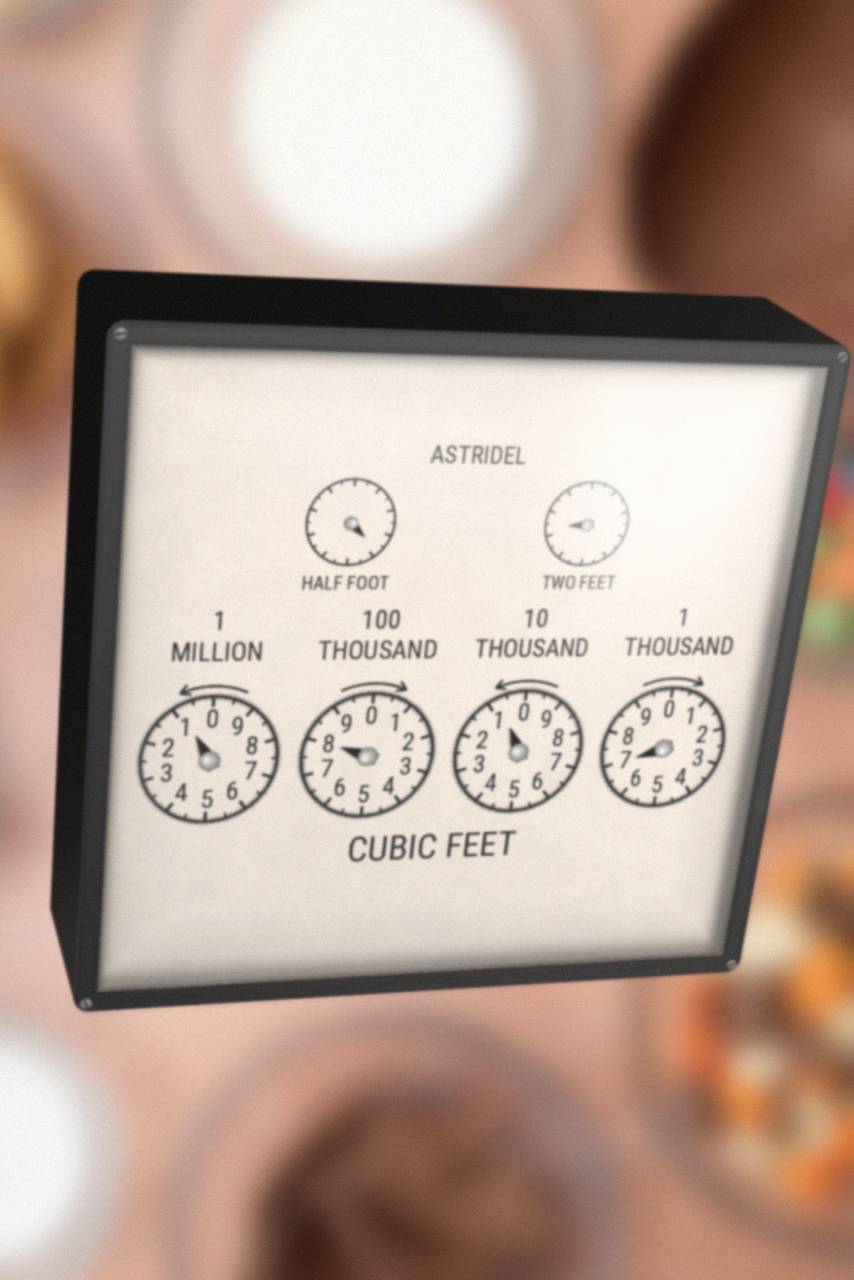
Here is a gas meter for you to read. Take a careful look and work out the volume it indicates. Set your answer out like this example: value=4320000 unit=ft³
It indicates value=80700 unit=ft³
